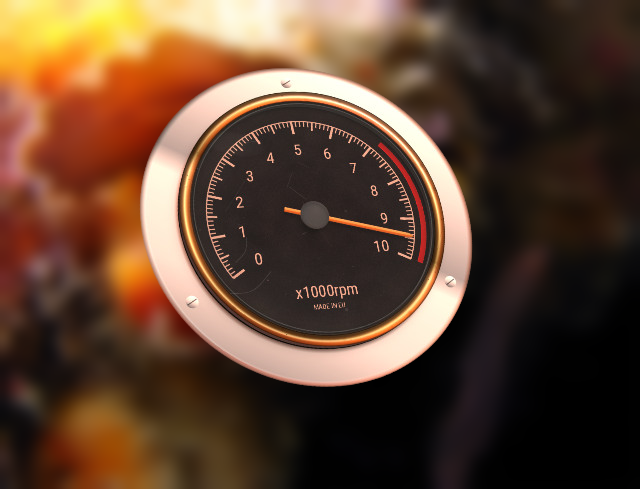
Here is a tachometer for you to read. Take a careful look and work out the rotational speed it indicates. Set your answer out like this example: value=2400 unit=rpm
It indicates value=9500 unit=rpm
